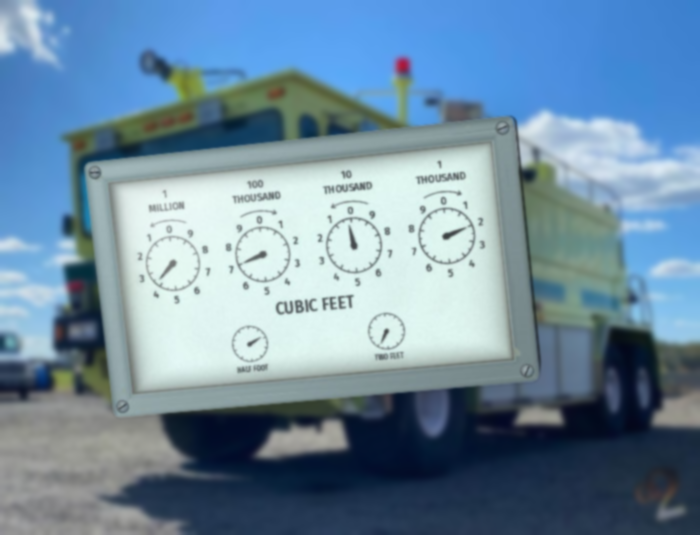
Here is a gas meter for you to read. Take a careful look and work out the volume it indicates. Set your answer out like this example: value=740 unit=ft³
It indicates value=370200 unit=ft³
